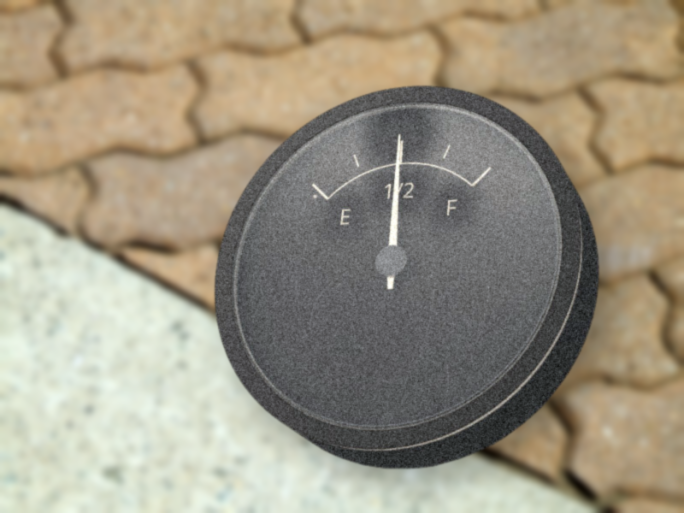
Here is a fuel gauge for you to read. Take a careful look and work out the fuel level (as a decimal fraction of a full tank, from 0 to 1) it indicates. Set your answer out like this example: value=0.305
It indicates value=0.5
